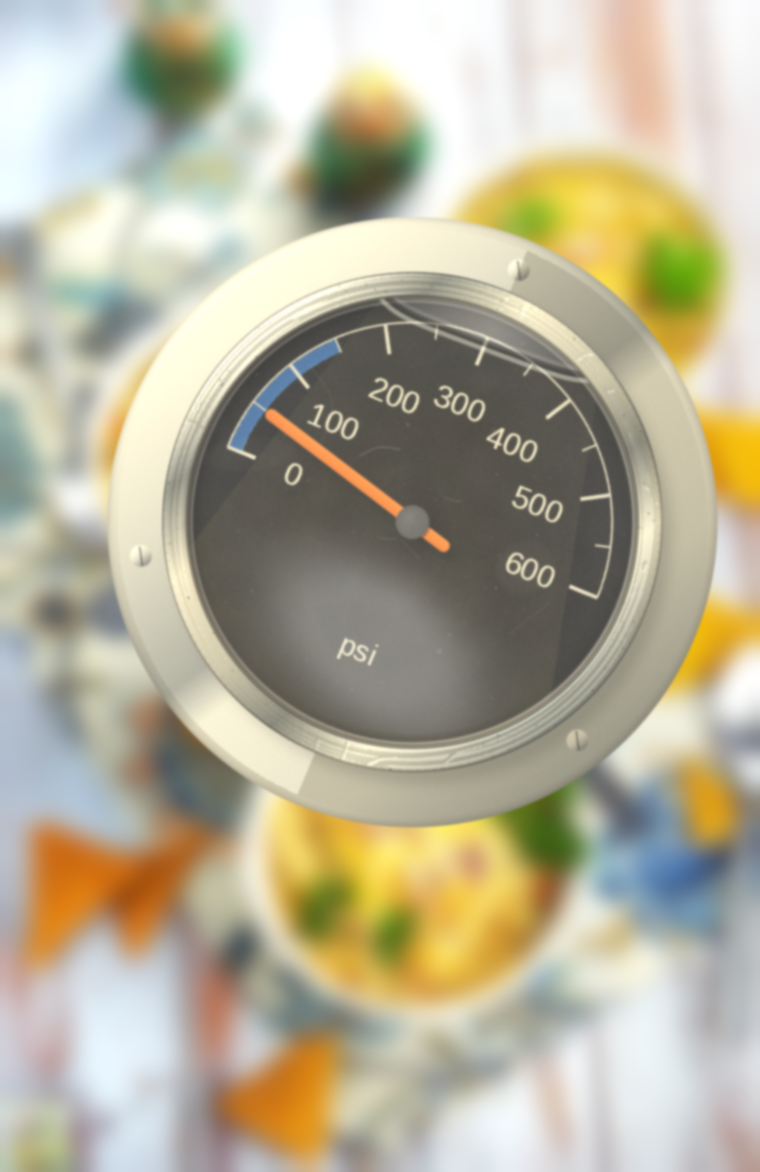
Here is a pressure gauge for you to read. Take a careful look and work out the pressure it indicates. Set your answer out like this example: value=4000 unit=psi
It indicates value=50 unit=psi
